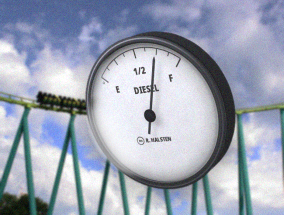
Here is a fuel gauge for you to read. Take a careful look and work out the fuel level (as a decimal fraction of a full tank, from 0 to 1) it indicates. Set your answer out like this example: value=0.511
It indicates value=0.75
